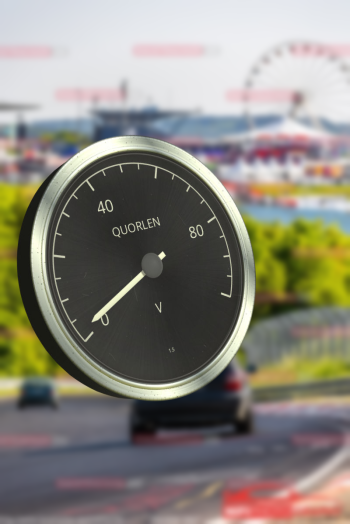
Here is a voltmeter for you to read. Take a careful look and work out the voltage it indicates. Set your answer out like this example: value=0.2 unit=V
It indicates value=2.5 unit=V
